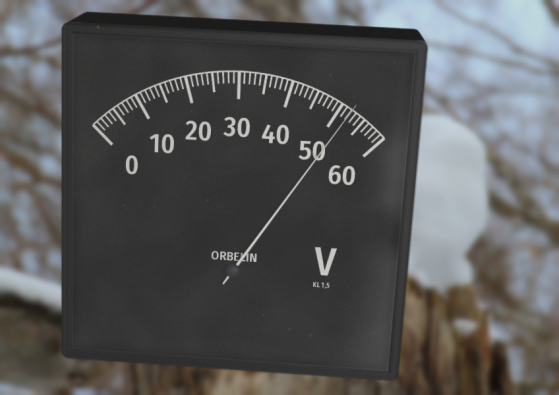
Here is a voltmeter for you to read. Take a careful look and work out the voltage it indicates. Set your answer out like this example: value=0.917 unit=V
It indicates value=52 unit=V
